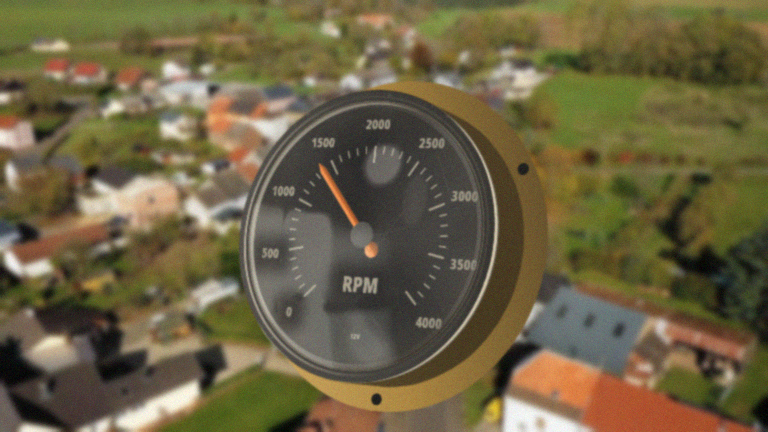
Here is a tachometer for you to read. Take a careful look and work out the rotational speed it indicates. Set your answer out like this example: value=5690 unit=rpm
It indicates value=1400 unit=rpm
